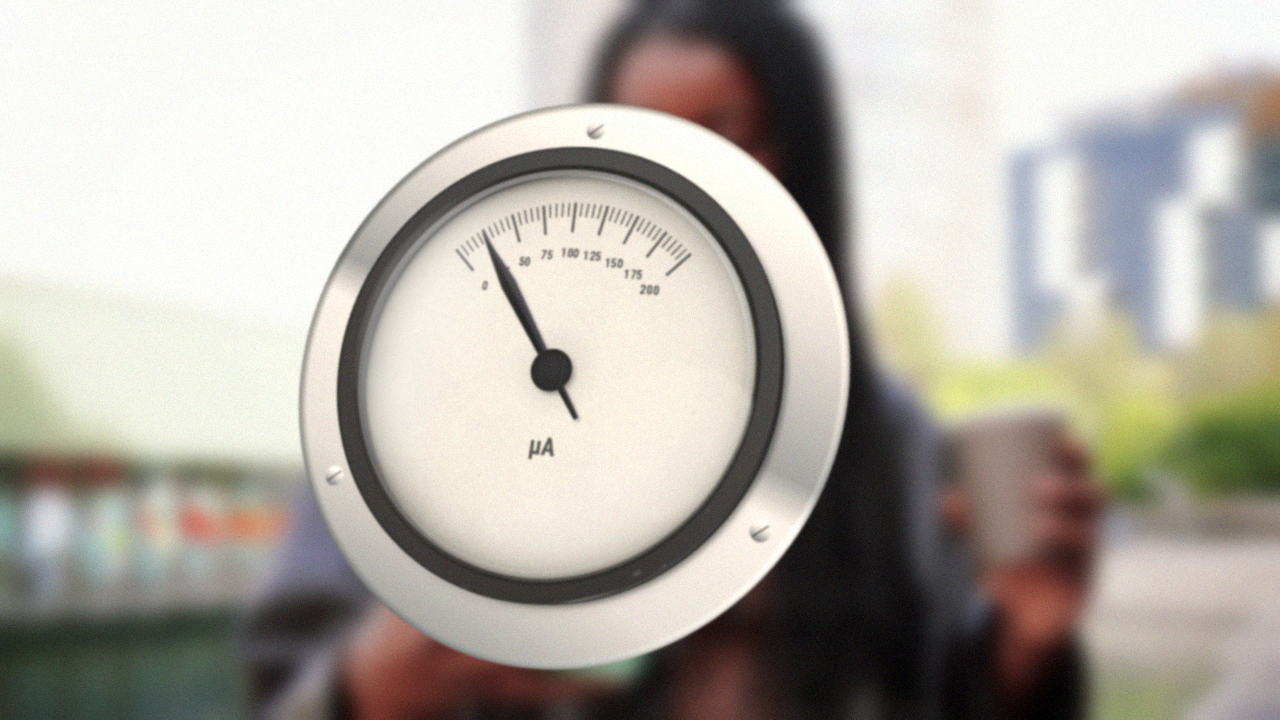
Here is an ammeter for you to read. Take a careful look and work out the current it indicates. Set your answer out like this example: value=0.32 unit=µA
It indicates value=25 unit=µA
